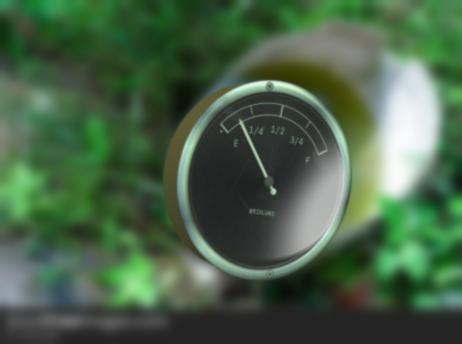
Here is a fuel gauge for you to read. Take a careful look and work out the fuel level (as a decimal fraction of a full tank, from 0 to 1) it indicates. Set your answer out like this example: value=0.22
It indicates value=0.125
